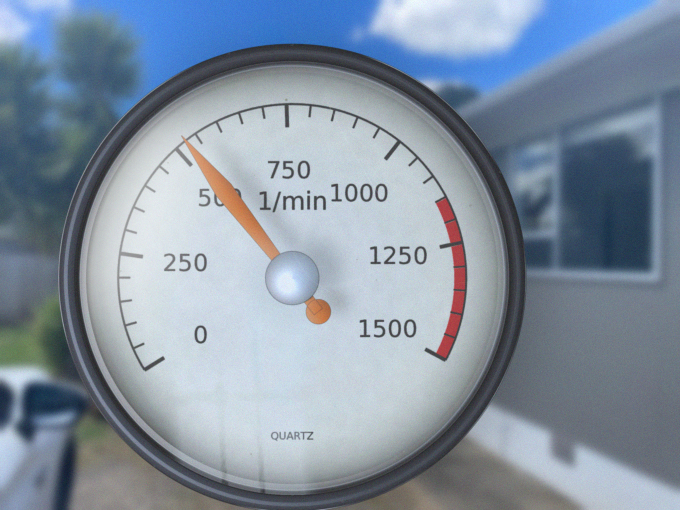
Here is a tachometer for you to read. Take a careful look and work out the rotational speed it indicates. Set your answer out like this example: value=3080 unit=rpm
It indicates value=525 unit=rpm
